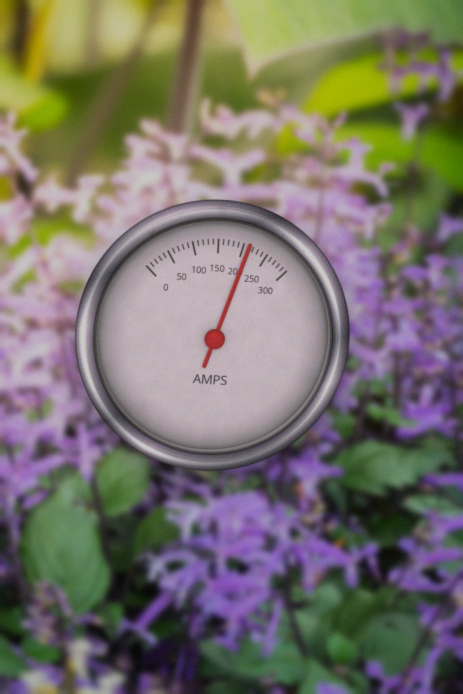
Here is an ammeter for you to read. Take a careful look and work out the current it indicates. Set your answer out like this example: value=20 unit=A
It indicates value=210 unit=A
